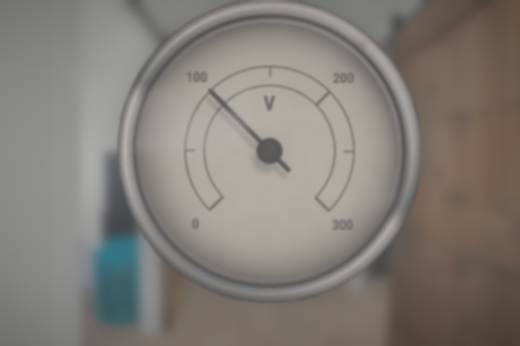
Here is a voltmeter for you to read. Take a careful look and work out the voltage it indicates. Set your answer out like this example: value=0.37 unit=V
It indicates value=100 unit=V
